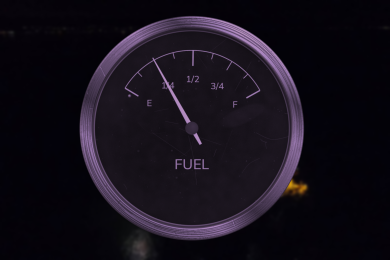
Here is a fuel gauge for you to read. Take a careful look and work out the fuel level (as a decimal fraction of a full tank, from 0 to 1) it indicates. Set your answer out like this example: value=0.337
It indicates value=0.25
